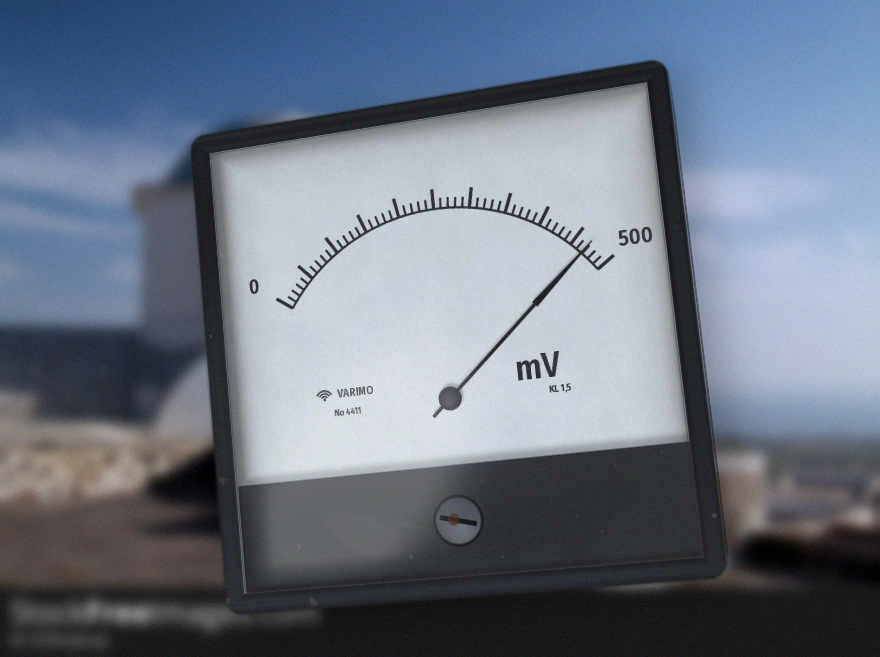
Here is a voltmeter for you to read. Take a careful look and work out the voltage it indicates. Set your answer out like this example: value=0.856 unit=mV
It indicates value=470 unit=mV
